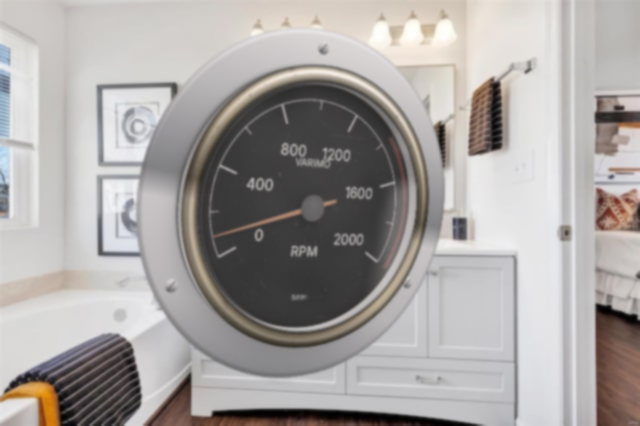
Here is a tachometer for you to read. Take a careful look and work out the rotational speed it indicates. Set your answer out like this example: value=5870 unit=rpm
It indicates value=100 unit=rpm
